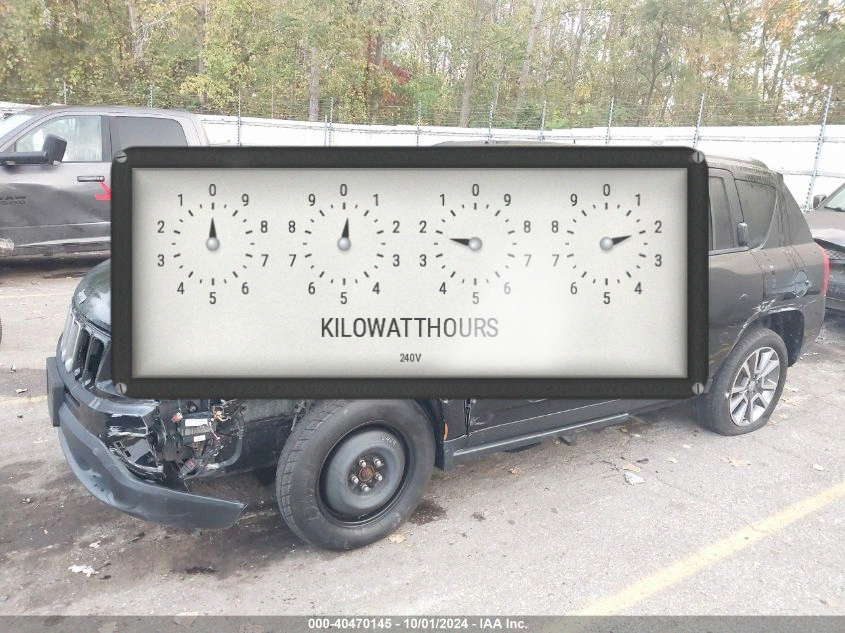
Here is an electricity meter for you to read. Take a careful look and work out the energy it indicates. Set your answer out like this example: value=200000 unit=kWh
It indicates value=22 unit=kWh
